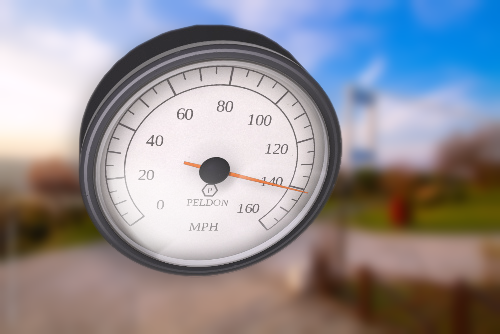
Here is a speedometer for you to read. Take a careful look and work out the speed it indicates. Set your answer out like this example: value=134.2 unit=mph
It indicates value=140 unit=mph
